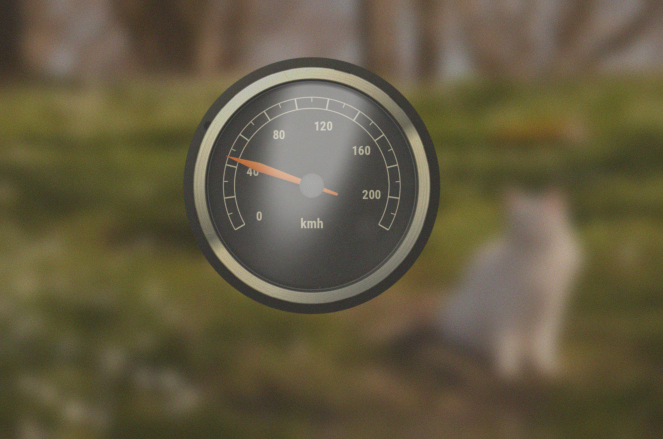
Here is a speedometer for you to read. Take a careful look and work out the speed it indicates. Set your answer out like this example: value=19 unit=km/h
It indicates value=45 unit=km/h
